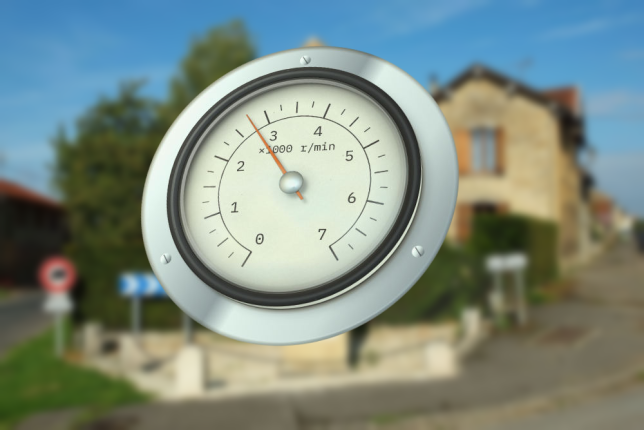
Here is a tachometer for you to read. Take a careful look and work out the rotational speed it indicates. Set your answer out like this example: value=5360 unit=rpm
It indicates value=2750 unit=rpm
